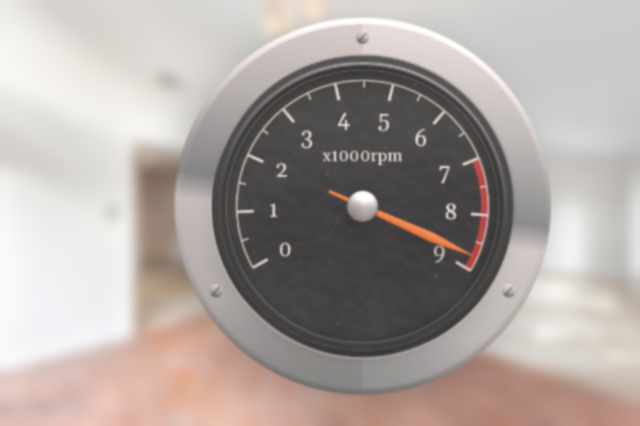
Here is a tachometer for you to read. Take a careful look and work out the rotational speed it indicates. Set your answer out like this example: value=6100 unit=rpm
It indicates value=8750 unit=rpm
